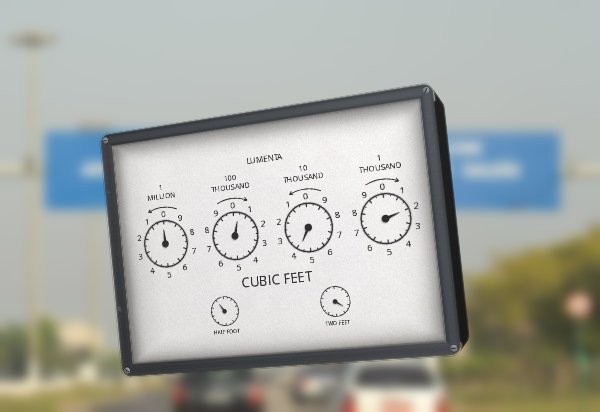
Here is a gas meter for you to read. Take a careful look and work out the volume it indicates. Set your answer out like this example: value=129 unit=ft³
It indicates value=4200 unit=ft³
